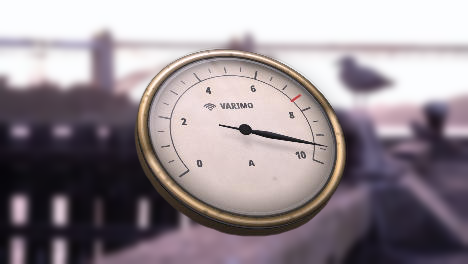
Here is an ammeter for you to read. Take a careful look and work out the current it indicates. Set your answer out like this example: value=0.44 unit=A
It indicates value=9.5 unit=A
